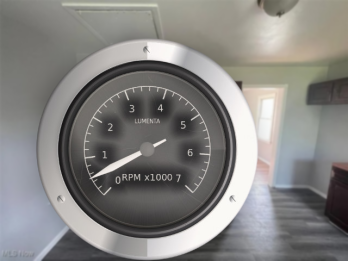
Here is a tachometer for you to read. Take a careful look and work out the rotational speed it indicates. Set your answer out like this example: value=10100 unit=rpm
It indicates value=500 unit=rpm
